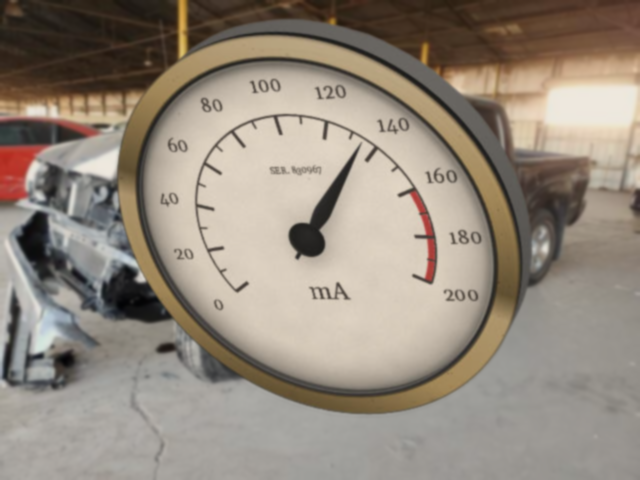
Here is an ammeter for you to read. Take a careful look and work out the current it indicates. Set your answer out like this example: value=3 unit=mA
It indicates value=135 unit=mA
